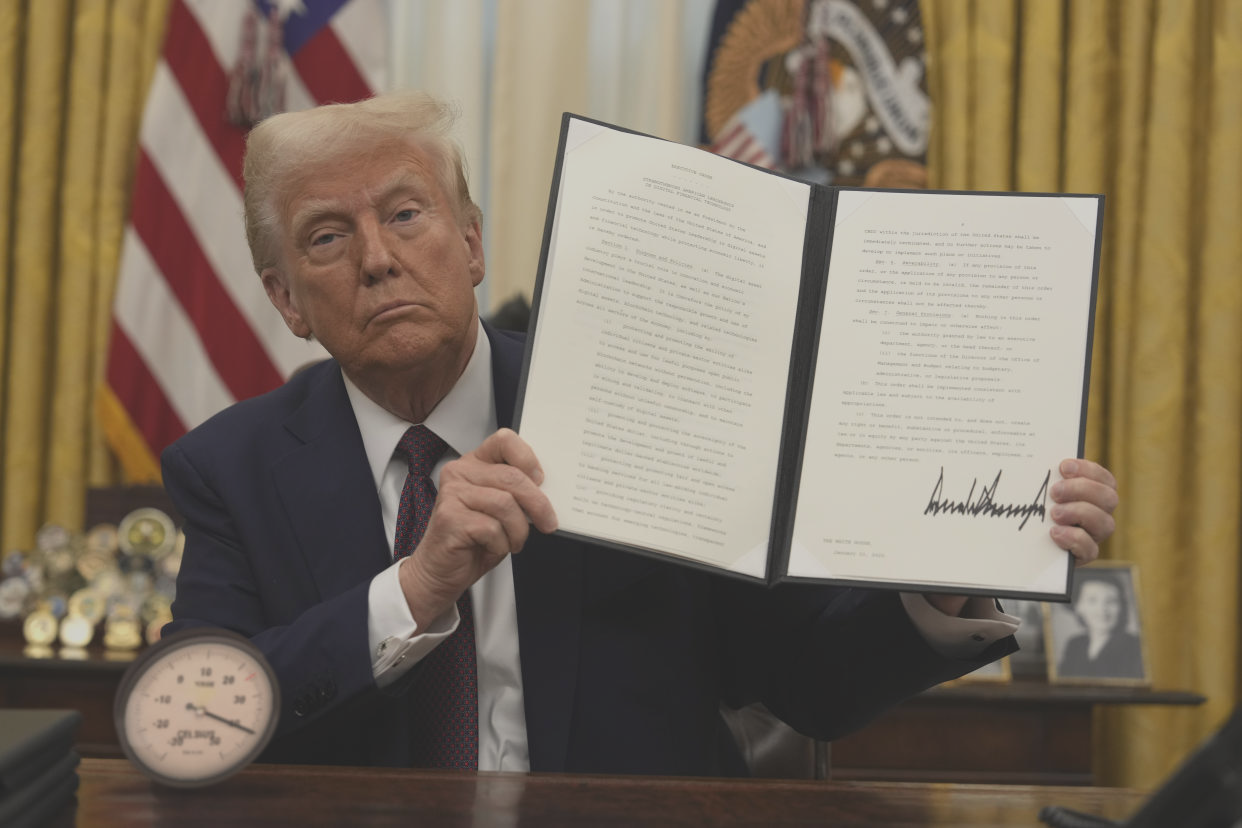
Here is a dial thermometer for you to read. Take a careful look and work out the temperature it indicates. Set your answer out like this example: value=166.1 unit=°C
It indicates value=40 unit=°C
